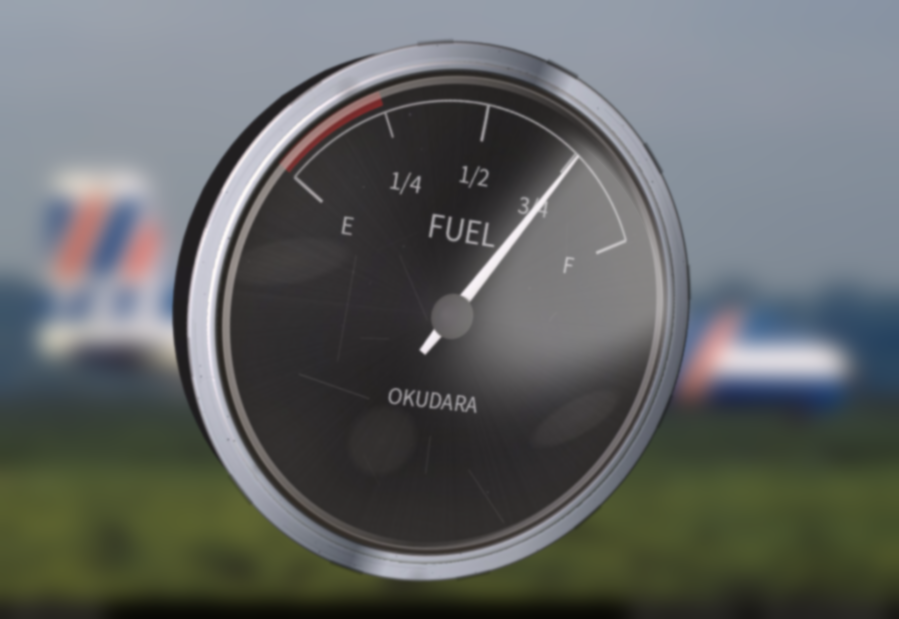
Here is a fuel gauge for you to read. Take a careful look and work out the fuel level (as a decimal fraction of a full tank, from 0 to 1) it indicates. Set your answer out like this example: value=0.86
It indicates value=0.75
